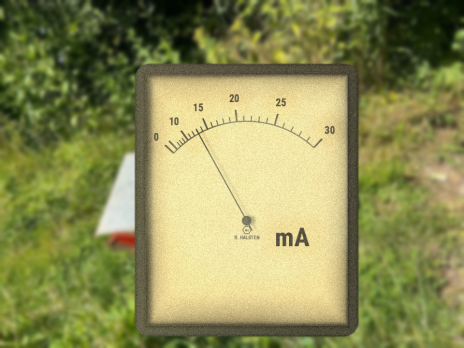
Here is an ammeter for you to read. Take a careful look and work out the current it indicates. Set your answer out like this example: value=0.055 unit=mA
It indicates value=13 unit=mA
